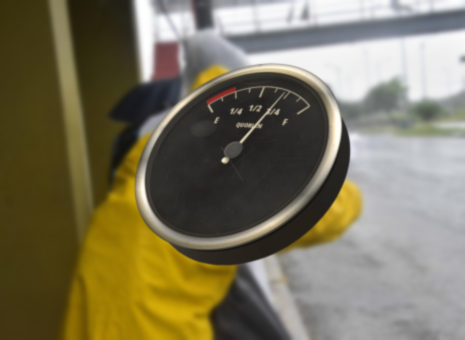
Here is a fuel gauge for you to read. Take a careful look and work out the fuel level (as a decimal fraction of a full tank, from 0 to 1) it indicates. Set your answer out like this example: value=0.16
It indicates value=0.75
